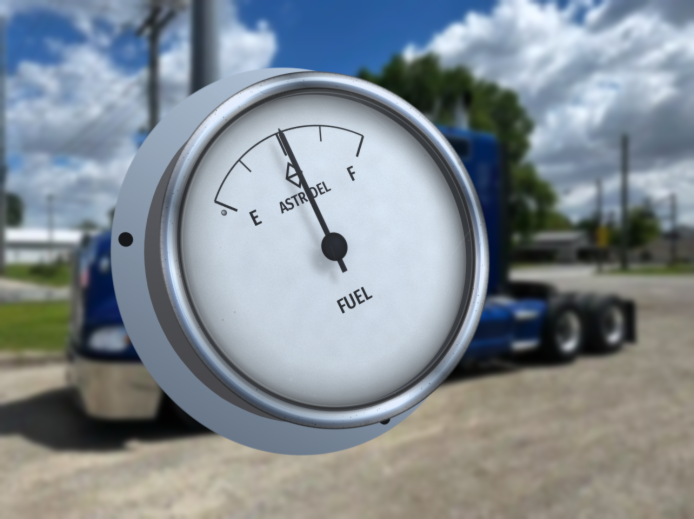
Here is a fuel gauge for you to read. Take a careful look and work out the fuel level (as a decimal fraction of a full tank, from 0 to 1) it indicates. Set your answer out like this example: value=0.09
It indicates value=0.5
